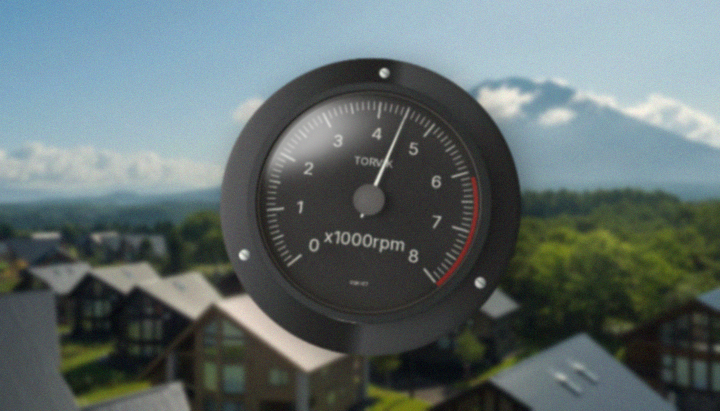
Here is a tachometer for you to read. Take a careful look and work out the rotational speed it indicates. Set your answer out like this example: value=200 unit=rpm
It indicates value=4500 unit=rpm
